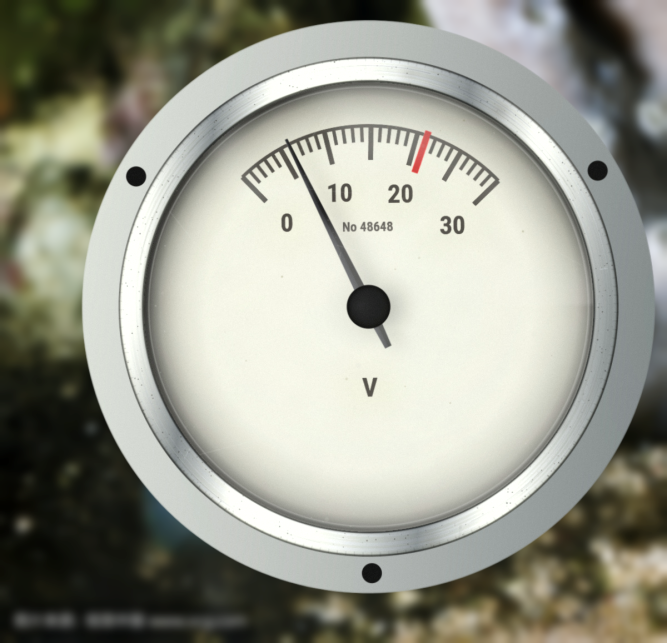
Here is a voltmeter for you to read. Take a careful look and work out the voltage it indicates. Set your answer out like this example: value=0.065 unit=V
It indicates value=6 unit=V
